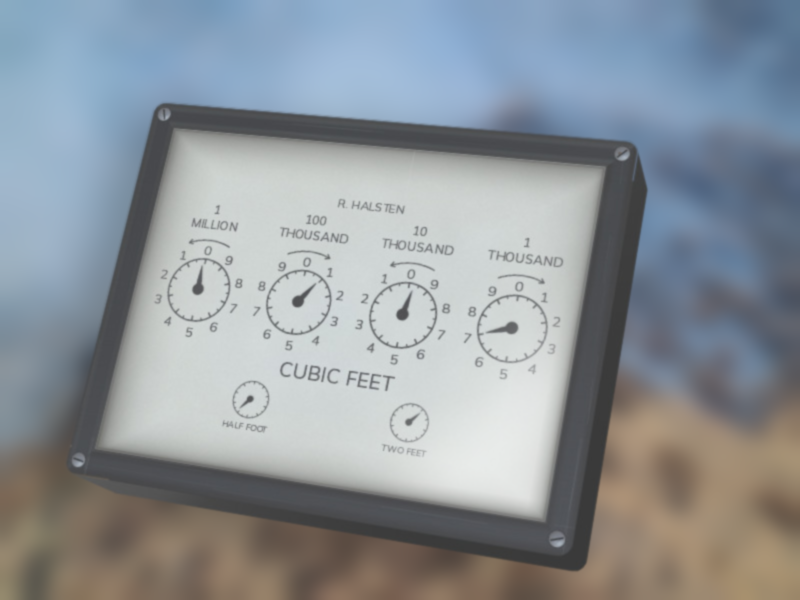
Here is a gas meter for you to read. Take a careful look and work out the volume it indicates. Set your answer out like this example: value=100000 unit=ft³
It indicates value=9700 unit=ft³
